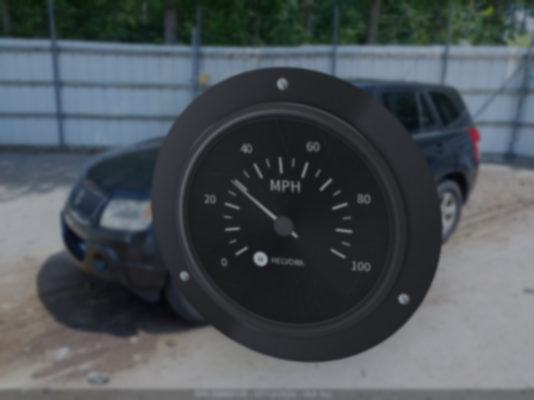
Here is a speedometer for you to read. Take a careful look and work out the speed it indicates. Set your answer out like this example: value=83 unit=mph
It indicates value=30 unit=mph
